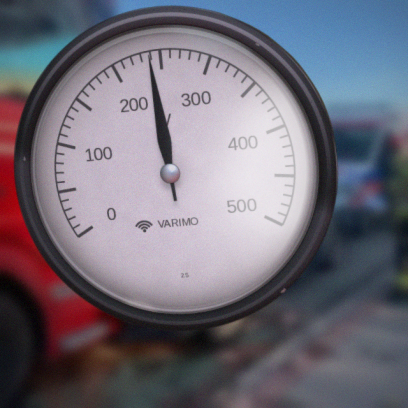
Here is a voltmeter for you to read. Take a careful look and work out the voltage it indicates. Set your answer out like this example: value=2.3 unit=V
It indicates value=240 unit=V
